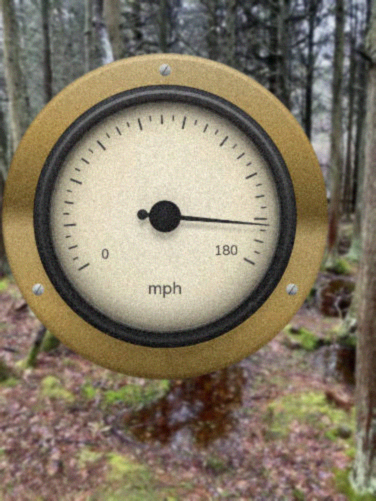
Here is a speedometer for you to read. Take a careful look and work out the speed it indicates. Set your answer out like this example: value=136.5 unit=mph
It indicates value=162.5 unit=mph
